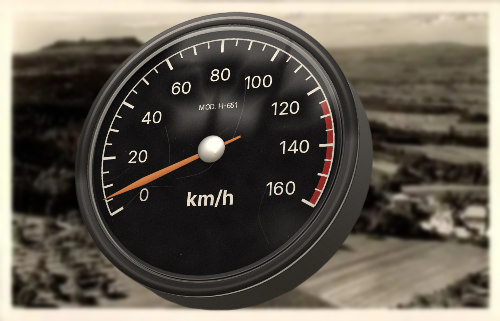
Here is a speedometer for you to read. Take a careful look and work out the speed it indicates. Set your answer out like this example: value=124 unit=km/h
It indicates value=5 unit=km/h
